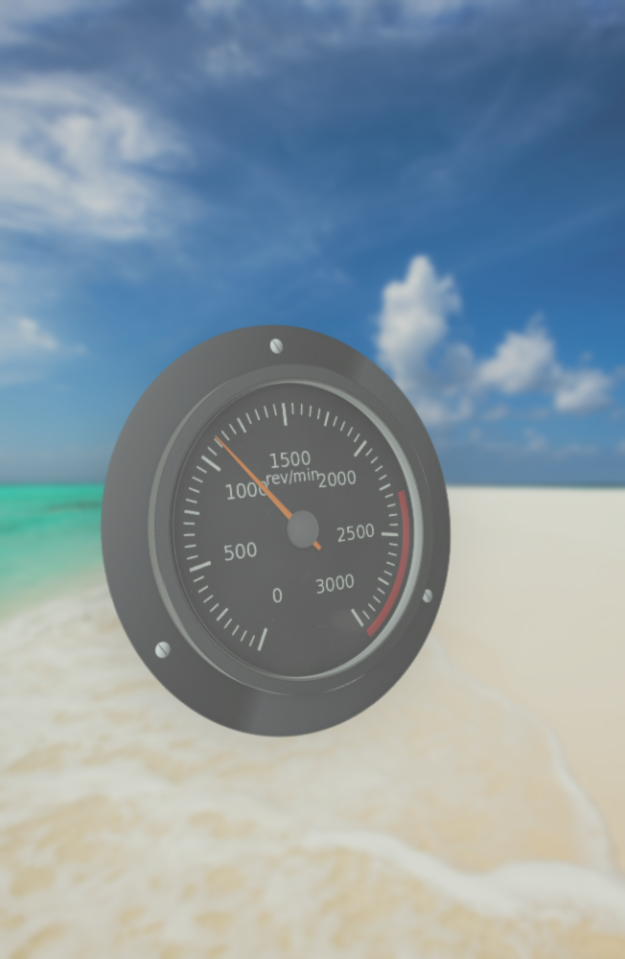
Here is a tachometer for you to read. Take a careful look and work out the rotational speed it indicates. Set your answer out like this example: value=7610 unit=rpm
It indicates value=1100 unit=rpm
